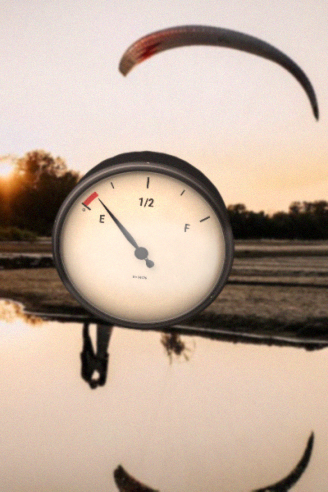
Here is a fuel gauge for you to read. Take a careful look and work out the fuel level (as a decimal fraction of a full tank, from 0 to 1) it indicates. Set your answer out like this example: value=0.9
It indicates value=0.125
